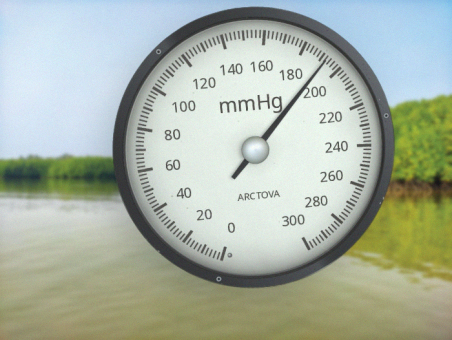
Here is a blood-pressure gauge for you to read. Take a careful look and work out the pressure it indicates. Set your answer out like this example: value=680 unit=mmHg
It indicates value=192 unit=mmHg
